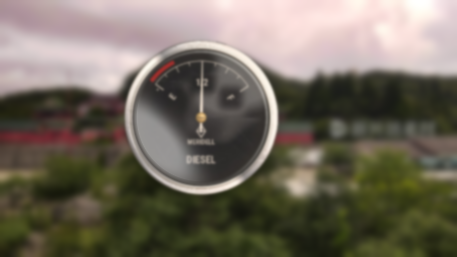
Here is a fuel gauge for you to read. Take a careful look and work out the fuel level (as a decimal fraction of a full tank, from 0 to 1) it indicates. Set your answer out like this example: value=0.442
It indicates value=0.5
